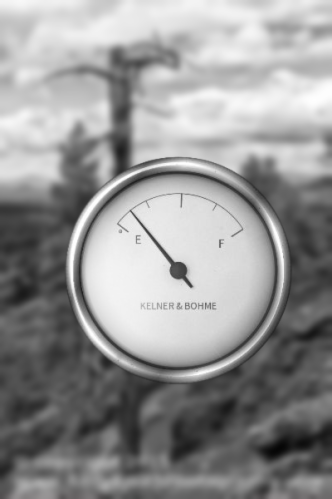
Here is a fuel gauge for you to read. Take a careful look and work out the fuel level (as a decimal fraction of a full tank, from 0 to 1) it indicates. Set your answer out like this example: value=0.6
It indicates value=0.125
